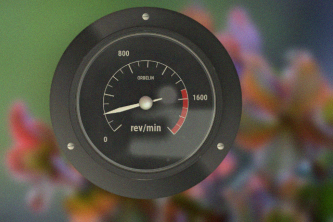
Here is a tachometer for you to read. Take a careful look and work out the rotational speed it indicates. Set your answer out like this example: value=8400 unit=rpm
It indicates value=200 unit=rpm
